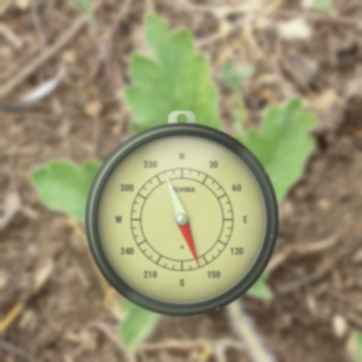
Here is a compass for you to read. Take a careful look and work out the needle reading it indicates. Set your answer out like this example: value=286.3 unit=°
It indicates value=160 unit=°
